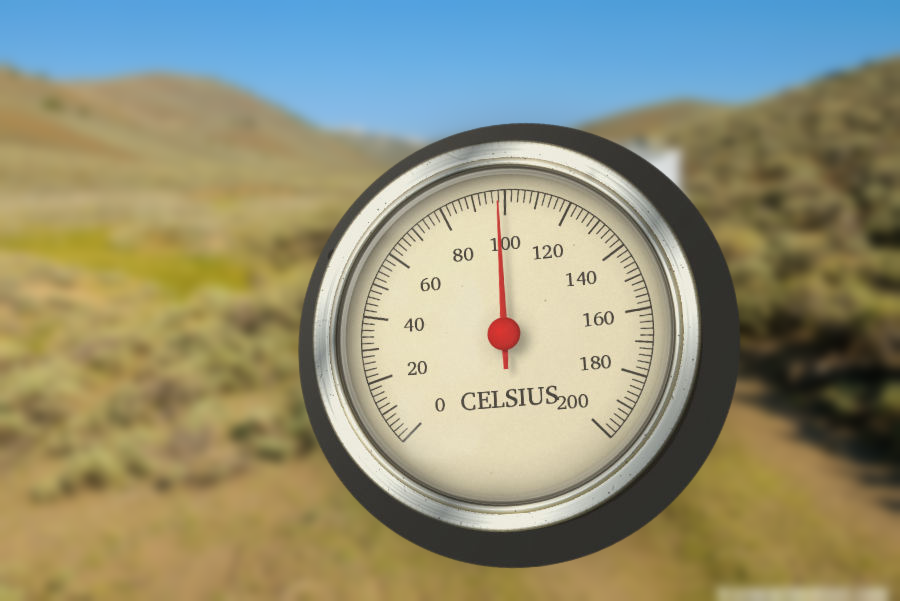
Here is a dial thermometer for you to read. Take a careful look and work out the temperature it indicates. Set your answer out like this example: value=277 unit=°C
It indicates value=98 unit=°C
